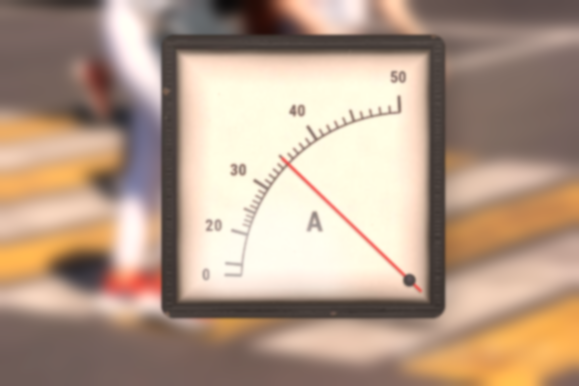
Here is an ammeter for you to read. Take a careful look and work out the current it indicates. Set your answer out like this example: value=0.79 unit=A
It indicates value=35 unit=A
